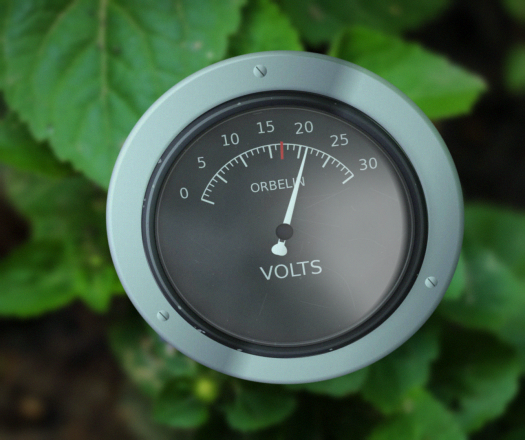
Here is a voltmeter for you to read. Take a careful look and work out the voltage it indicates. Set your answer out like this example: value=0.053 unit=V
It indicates value=21 unit=V
